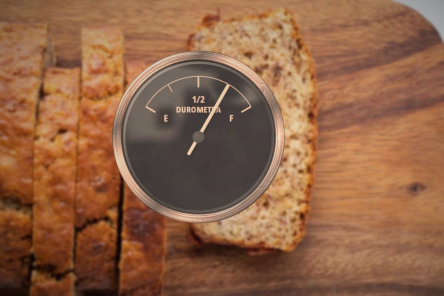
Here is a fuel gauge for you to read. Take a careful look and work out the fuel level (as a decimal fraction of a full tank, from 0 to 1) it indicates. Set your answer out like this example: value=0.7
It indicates value=0.75
